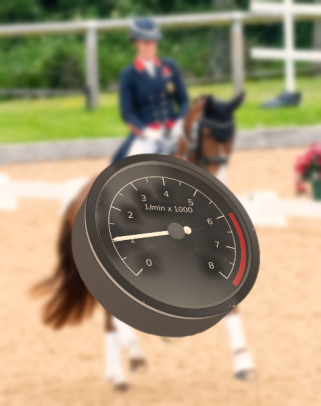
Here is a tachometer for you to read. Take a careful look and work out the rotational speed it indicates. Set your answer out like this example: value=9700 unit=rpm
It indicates value=1000 unit=rpm
